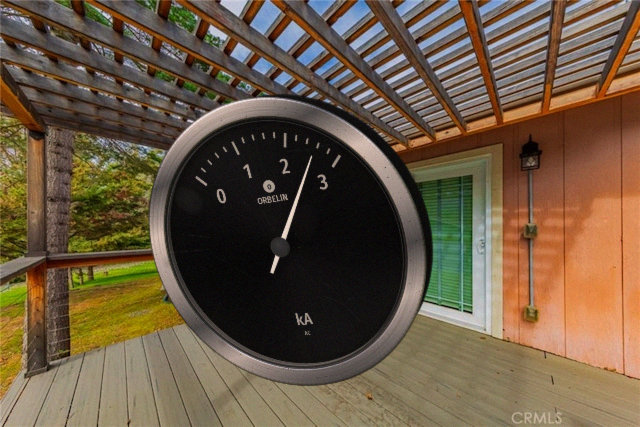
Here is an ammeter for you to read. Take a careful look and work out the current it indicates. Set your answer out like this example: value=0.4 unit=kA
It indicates value=2.6 unit=kA
